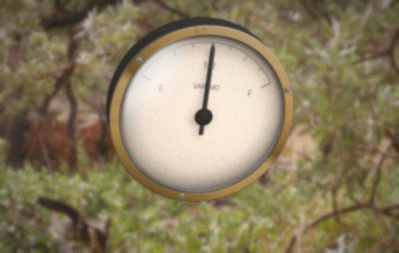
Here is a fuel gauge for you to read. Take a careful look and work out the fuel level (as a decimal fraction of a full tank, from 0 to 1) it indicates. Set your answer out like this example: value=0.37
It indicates value=0.5
